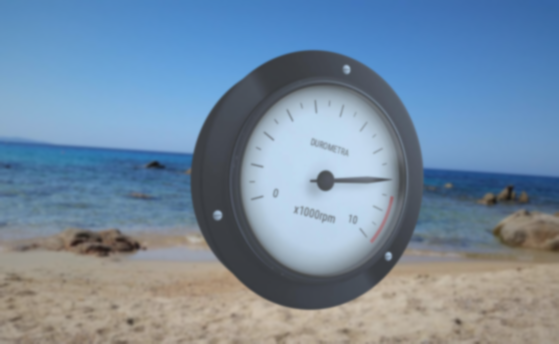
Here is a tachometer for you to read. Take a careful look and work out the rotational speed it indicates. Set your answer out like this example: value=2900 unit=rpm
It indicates value=8000 unit=rpm
